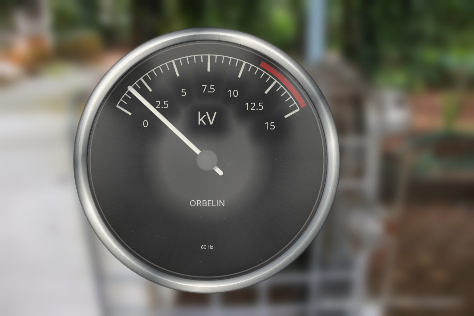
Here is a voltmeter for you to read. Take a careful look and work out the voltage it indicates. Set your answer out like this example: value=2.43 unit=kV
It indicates value=1.5 unit=kV
